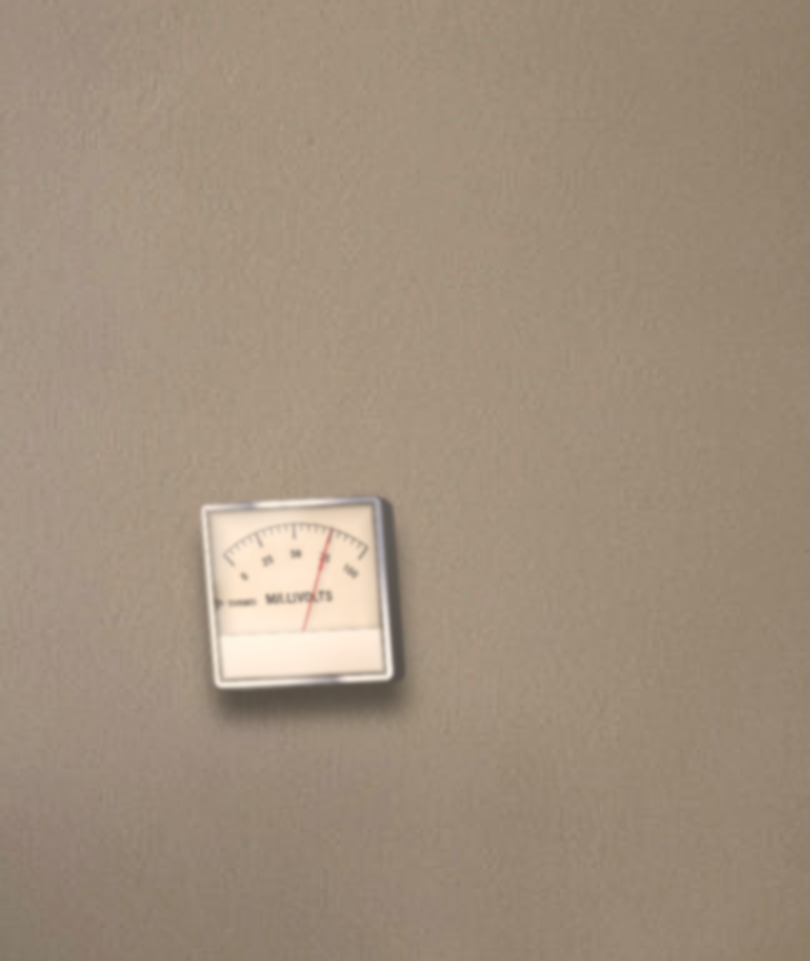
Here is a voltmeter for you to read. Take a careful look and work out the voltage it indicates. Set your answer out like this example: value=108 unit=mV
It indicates value=75 unit=mV
